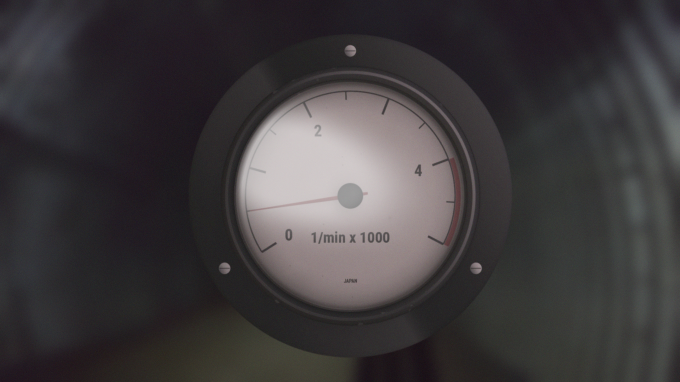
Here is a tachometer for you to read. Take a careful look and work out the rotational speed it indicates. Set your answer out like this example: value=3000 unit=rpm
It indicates value=500 unit=rpm
